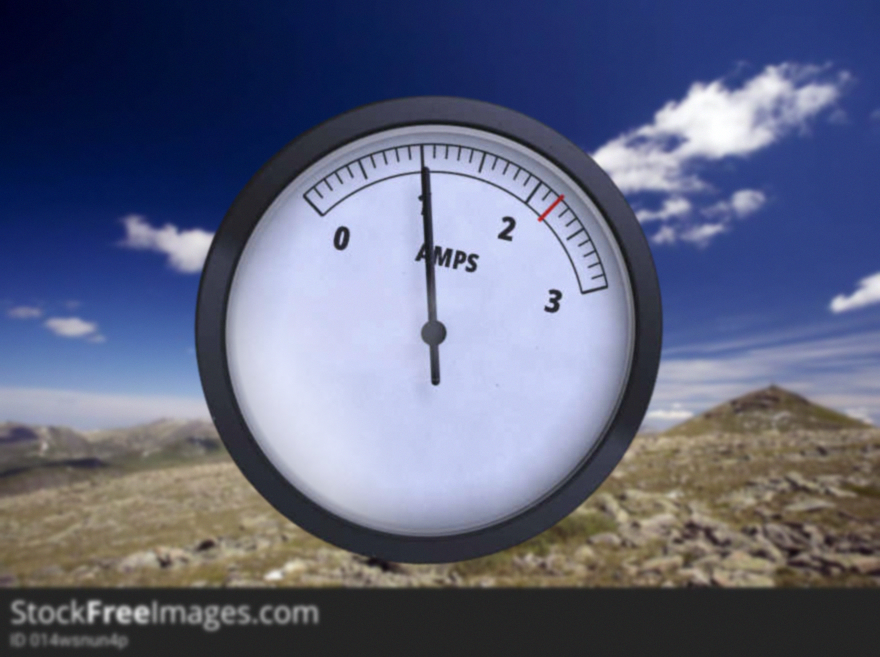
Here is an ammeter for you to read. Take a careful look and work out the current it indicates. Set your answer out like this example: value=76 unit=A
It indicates value=1 unit=A
